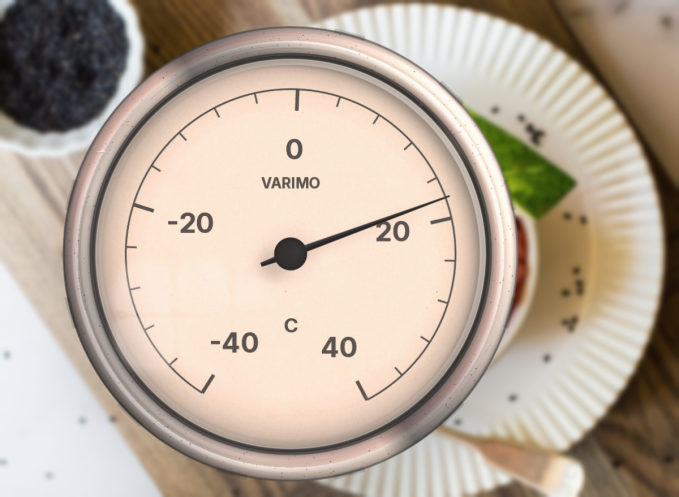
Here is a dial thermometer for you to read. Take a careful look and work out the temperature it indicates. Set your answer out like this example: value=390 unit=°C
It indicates value=18 unit=°C
